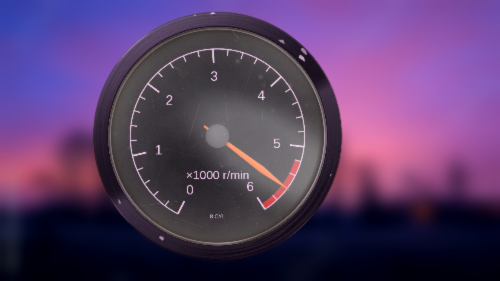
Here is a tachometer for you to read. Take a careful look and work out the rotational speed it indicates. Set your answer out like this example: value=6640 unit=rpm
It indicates value=5600 unit=rpm
